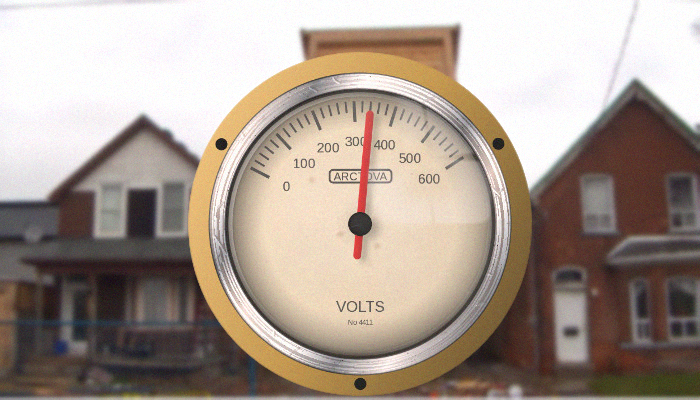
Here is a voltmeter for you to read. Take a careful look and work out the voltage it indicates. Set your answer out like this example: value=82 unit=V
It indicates value=340 unit=V
